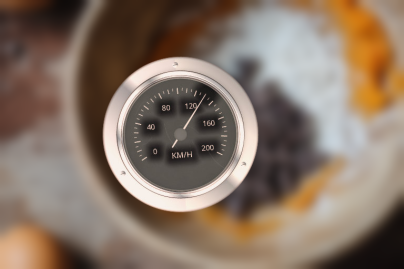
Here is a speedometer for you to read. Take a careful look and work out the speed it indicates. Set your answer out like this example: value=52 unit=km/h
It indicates value=130 unit=km/h
